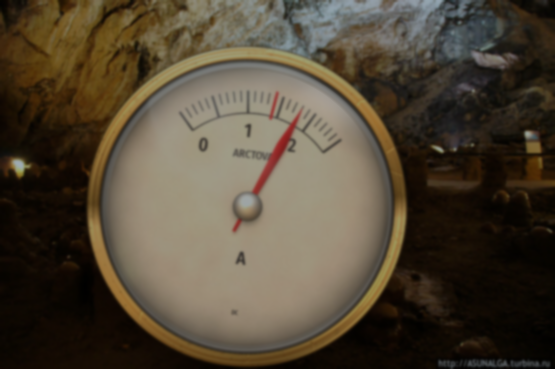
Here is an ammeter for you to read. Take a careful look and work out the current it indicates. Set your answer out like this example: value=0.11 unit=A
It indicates value=1.8 unit=A
